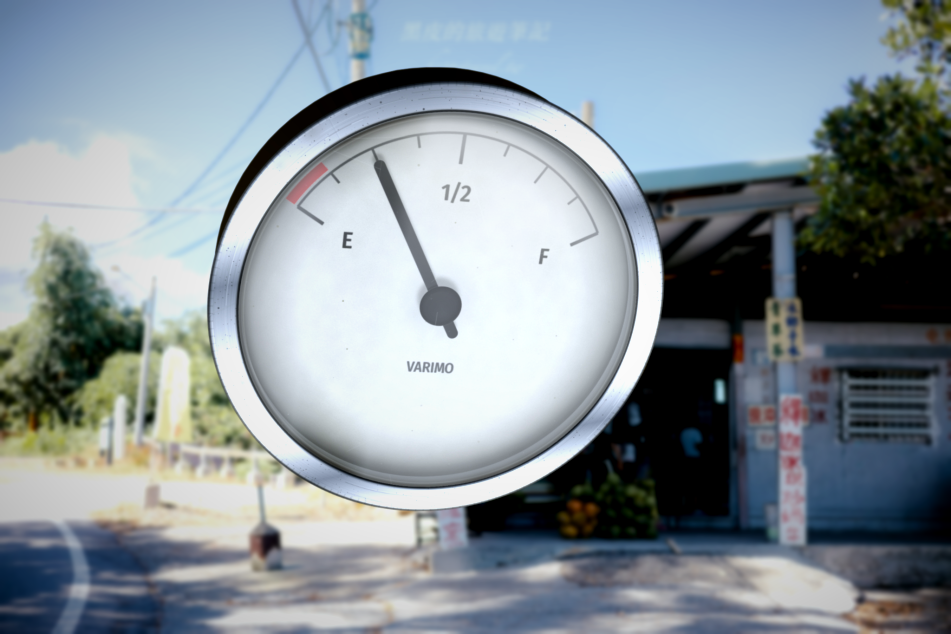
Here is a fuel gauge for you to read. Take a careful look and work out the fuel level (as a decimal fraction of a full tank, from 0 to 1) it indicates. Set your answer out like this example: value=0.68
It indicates value=0.25
